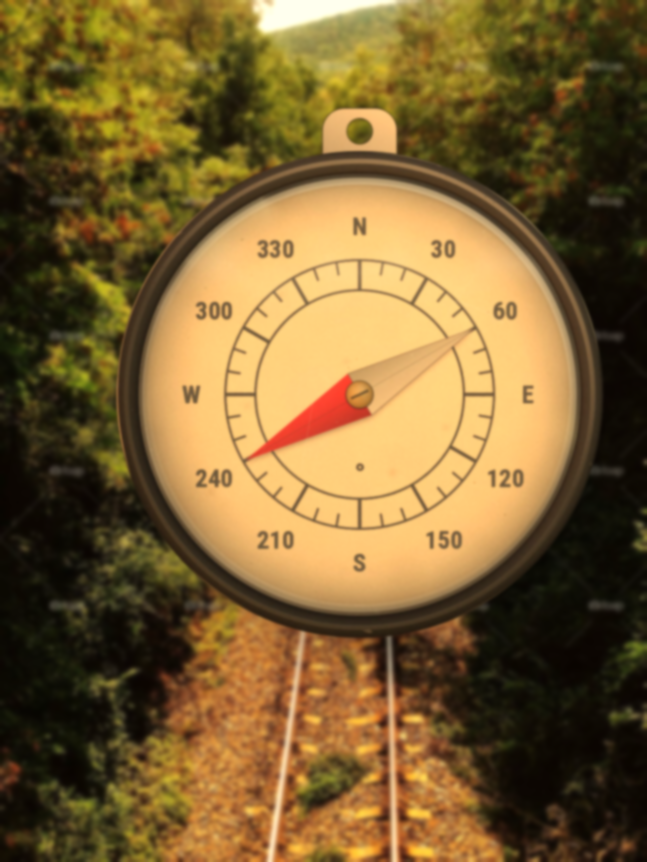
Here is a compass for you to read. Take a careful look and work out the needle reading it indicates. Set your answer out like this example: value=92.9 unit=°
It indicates value=240 unit=°
